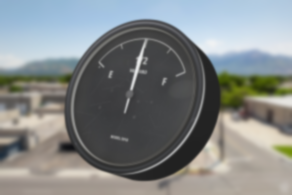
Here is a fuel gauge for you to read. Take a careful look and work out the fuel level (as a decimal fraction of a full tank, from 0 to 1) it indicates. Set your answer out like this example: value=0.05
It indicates value=0.5
